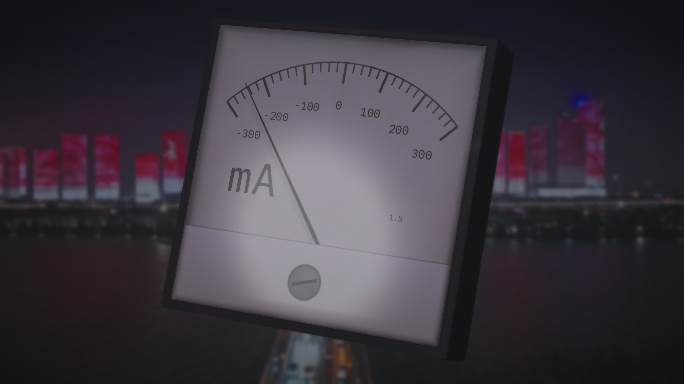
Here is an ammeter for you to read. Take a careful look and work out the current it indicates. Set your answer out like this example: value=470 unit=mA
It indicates value=-240 unit=mA
